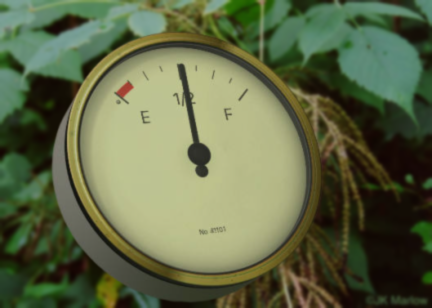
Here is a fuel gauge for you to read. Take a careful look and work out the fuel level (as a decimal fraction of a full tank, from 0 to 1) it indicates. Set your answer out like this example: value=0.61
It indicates value=0.5
